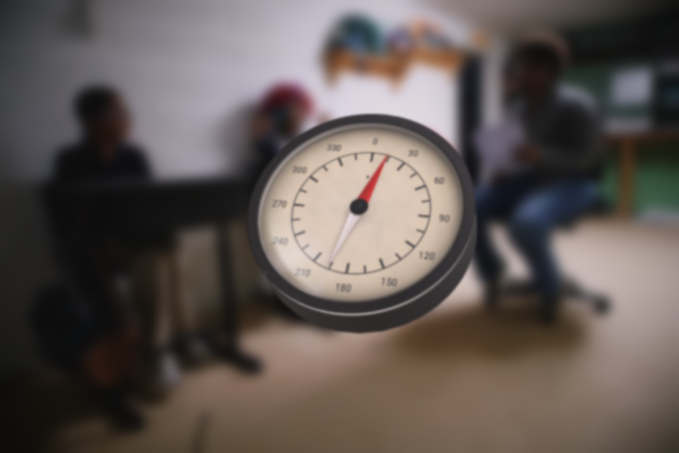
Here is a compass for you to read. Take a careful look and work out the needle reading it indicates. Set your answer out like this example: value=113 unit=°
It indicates value=15 unit=°
